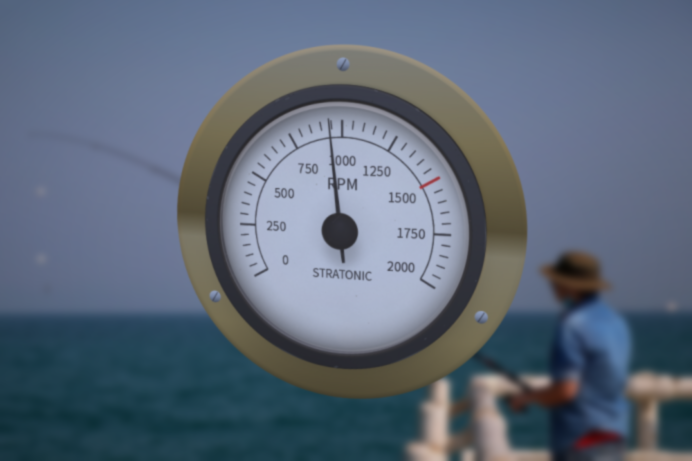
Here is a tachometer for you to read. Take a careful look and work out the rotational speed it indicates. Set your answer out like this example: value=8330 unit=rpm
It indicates value=950 unit=rpm
